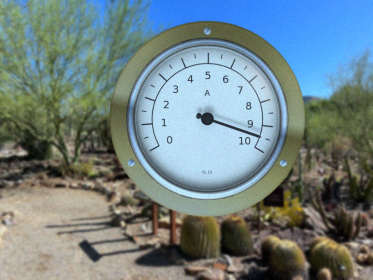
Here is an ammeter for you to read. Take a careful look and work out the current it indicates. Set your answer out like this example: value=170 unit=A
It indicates value=9.5 unit=A
